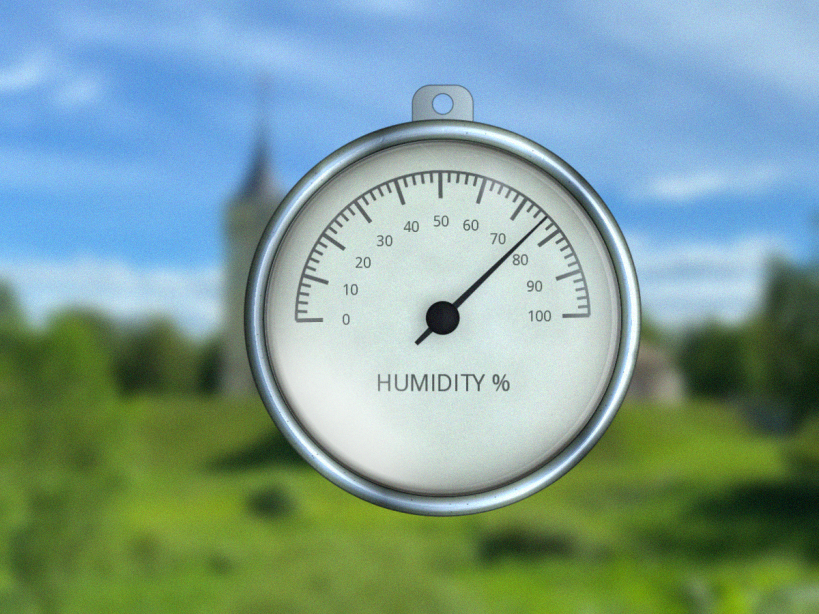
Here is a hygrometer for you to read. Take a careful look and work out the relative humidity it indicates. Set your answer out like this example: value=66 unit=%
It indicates value=76 unit=%
